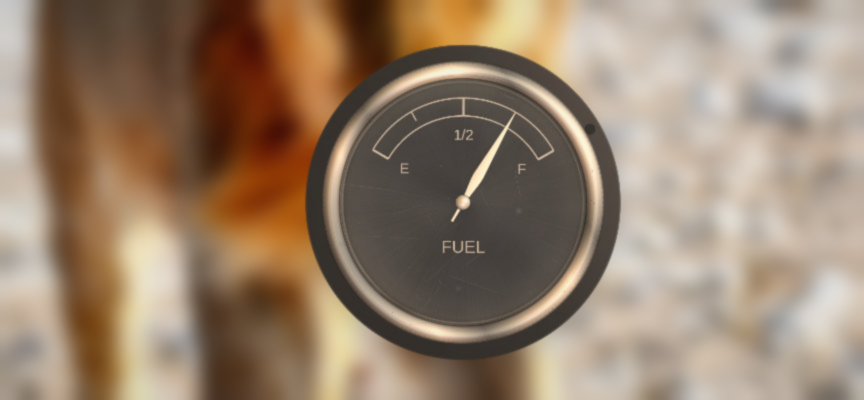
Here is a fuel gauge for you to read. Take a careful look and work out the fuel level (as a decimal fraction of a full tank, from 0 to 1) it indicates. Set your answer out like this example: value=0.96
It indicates value=0.75
